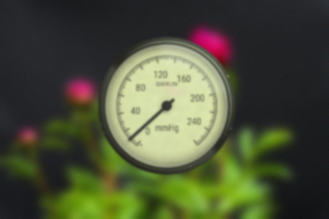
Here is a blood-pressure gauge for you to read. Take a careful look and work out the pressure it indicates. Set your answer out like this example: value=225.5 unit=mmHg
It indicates value=10 unit=mmHg
